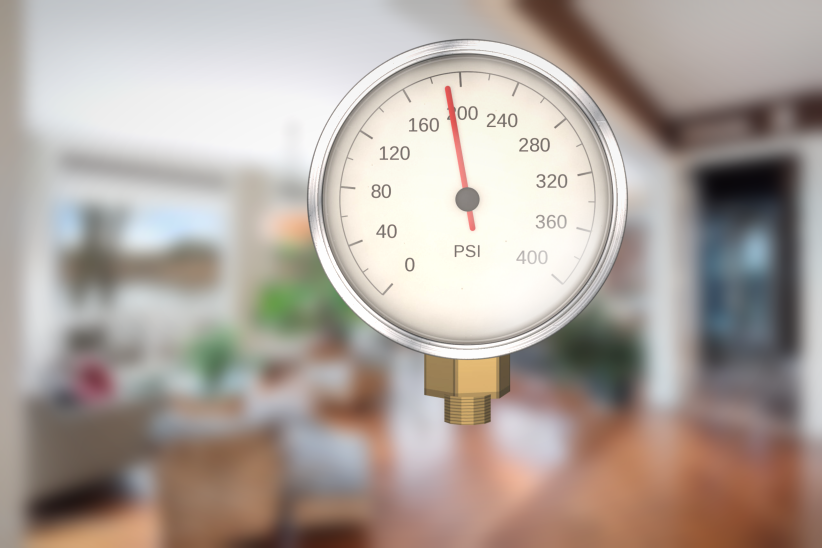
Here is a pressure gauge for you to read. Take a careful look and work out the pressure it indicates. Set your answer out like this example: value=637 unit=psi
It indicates value=190 unit=psi
